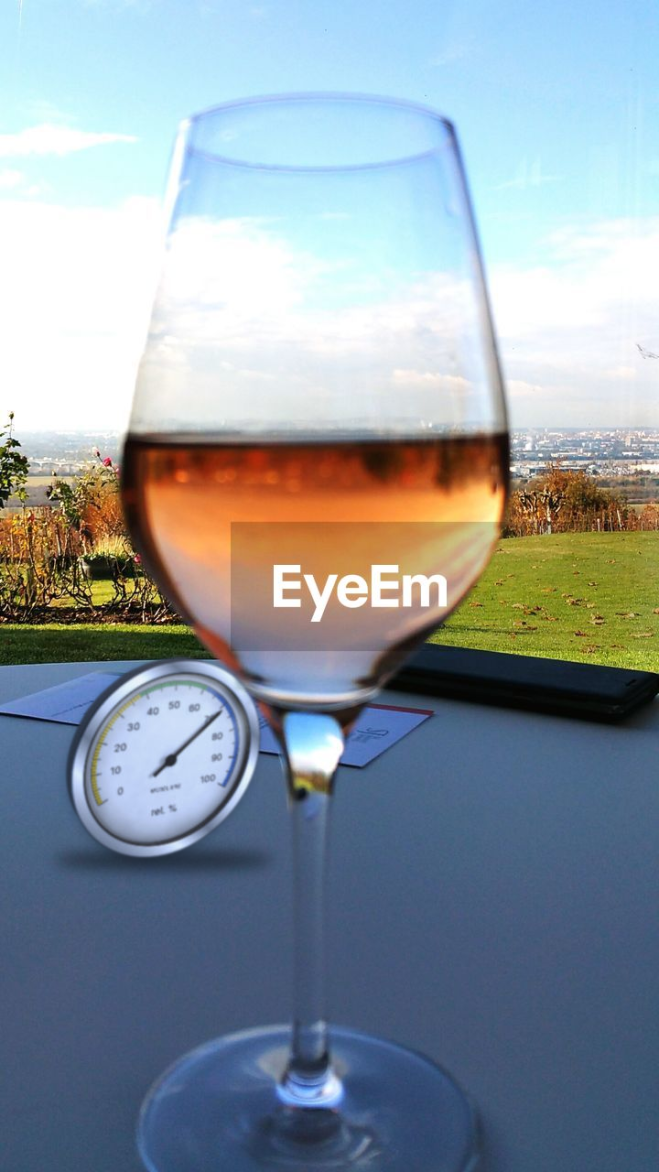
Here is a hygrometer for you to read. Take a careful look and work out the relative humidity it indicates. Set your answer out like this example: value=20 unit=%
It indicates value=70 unit=%
